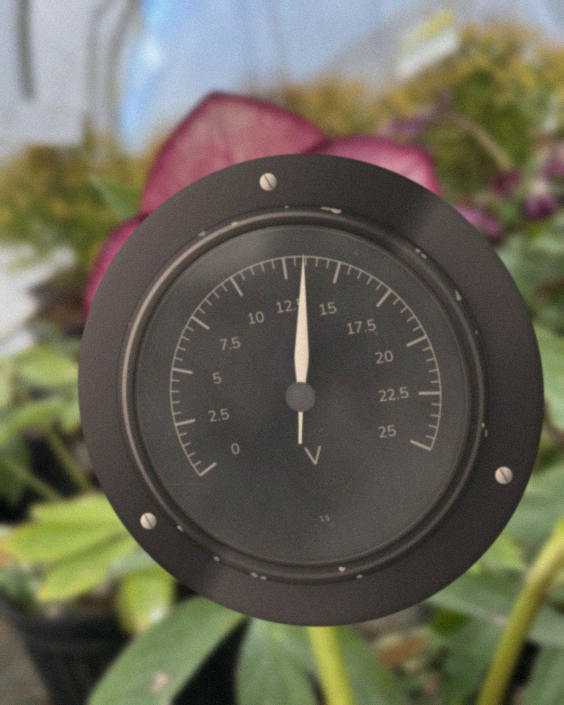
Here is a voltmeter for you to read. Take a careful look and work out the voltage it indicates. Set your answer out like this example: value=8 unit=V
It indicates value=13.5 unit=V
